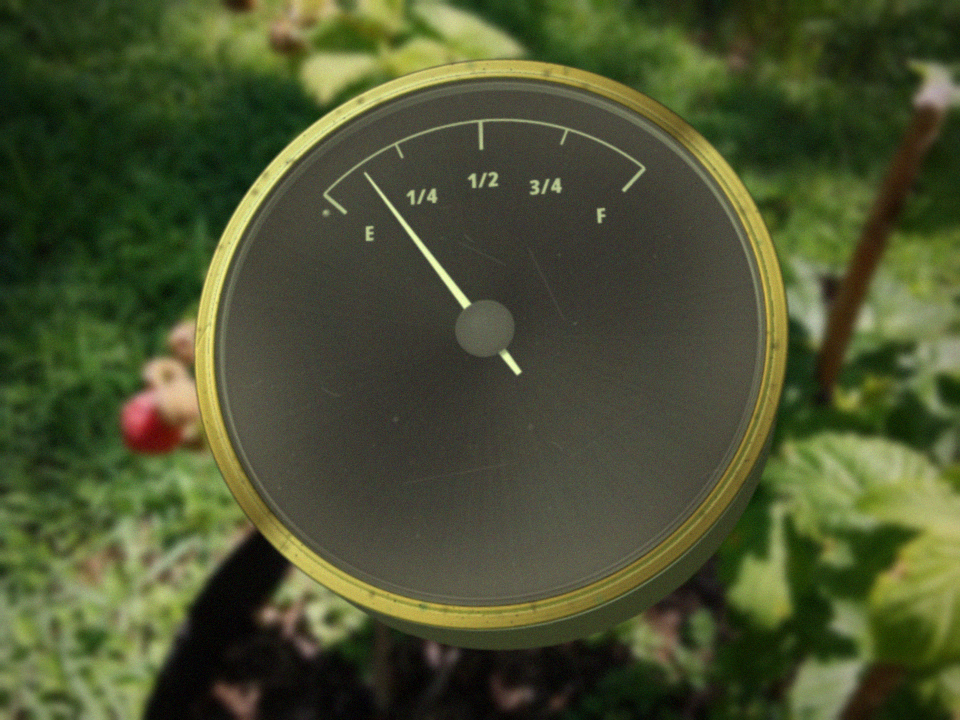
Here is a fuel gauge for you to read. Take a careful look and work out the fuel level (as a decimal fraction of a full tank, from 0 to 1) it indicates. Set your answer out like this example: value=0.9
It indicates value=0.125
